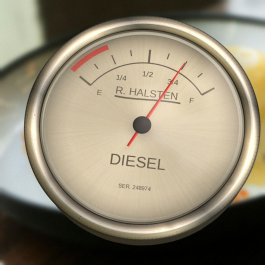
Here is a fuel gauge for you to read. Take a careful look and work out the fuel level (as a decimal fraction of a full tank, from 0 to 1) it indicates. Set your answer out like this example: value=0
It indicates value=0.75
